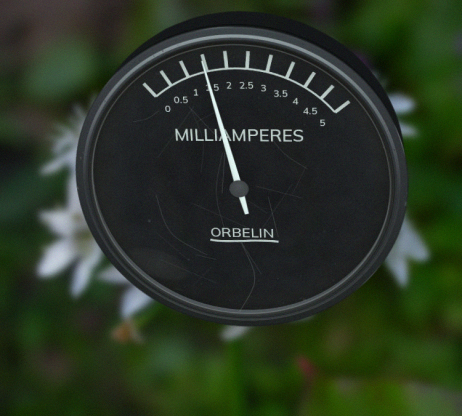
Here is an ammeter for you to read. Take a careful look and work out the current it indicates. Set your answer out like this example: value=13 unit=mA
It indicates value=1.5 unit=mA
